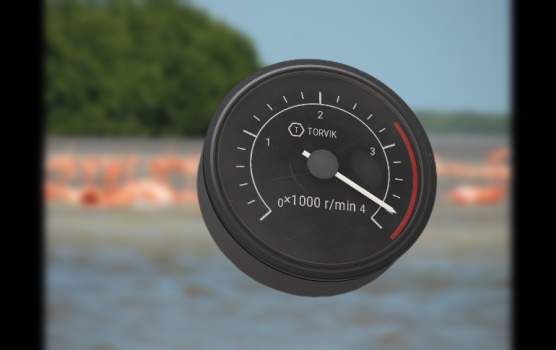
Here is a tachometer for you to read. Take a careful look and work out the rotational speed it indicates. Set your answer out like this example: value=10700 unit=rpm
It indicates value=3800 unit=rpm
